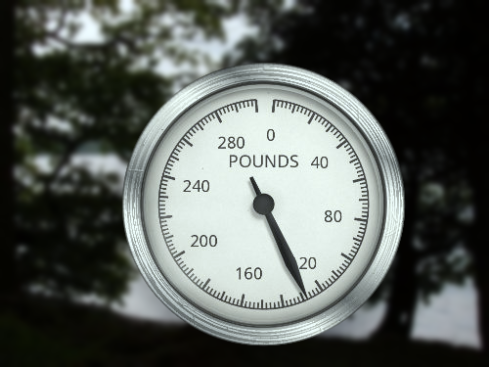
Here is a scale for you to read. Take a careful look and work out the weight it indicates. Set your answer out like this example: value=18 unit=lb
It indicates value=128 unit=lb
